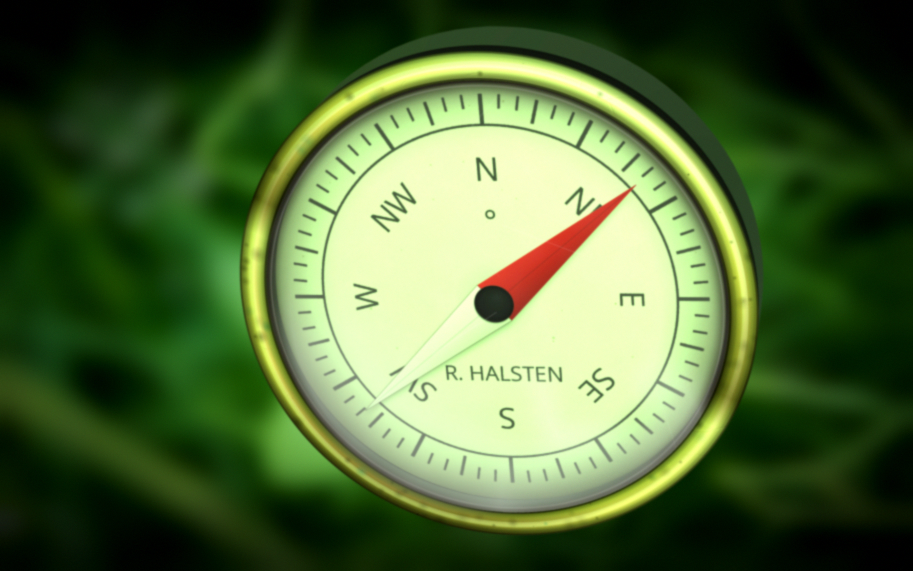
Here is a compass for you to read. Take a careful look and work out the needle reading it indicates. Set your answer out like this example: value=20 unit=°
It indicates value=50 unit=°
